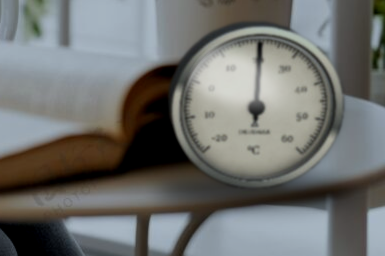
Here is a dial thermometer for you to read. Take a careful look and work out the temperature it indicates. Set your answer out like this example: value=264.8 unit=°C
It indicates value=20 unit=°C
